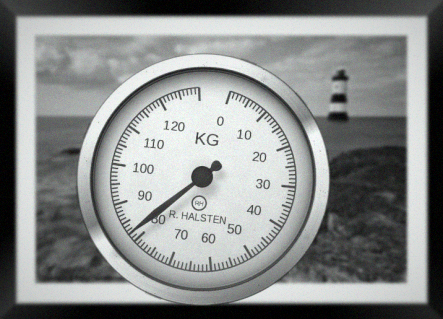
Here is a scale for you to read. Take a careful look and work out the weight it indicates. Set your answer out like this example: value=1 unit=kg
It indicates value=82 unit=kg
